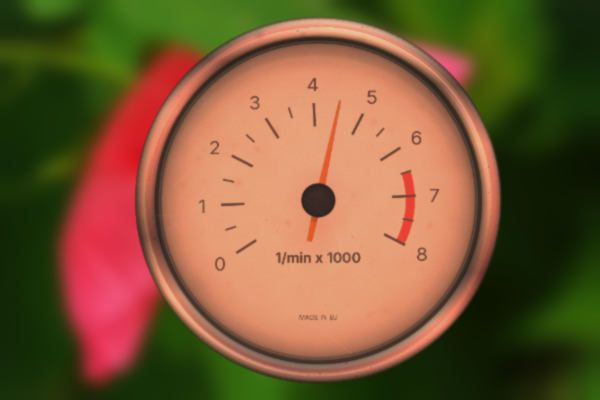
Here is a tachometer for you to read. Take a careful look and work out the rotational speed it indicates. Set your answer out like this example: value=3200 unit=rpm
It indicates value=4500 unit=rpm
